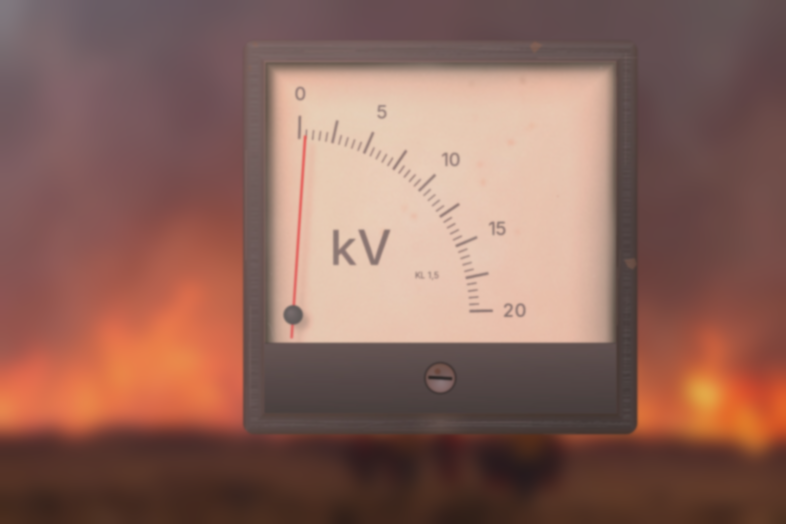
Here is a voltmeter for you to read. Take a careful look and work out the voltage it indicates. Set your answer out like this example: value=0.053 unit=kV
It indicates value=0.5 unit=kV
